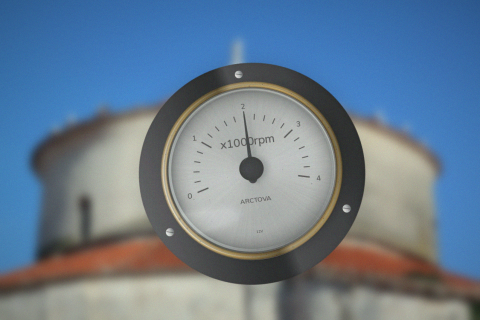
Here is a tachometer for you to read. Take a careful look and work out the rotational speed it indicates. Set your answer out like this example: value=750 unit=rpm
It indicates value=2000 unit=rpm
